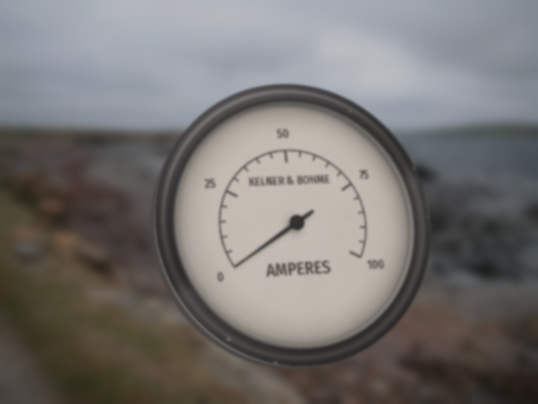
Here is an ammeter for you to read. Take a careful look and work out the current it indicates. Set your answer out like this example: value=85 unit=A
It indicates value=0 unit=A
